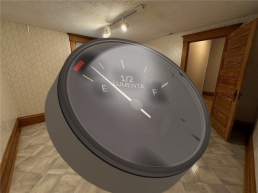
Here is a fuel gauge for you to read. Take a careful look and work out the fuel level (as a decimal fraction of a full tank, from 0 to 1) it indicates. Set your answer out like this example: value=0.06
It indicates value=0.125
